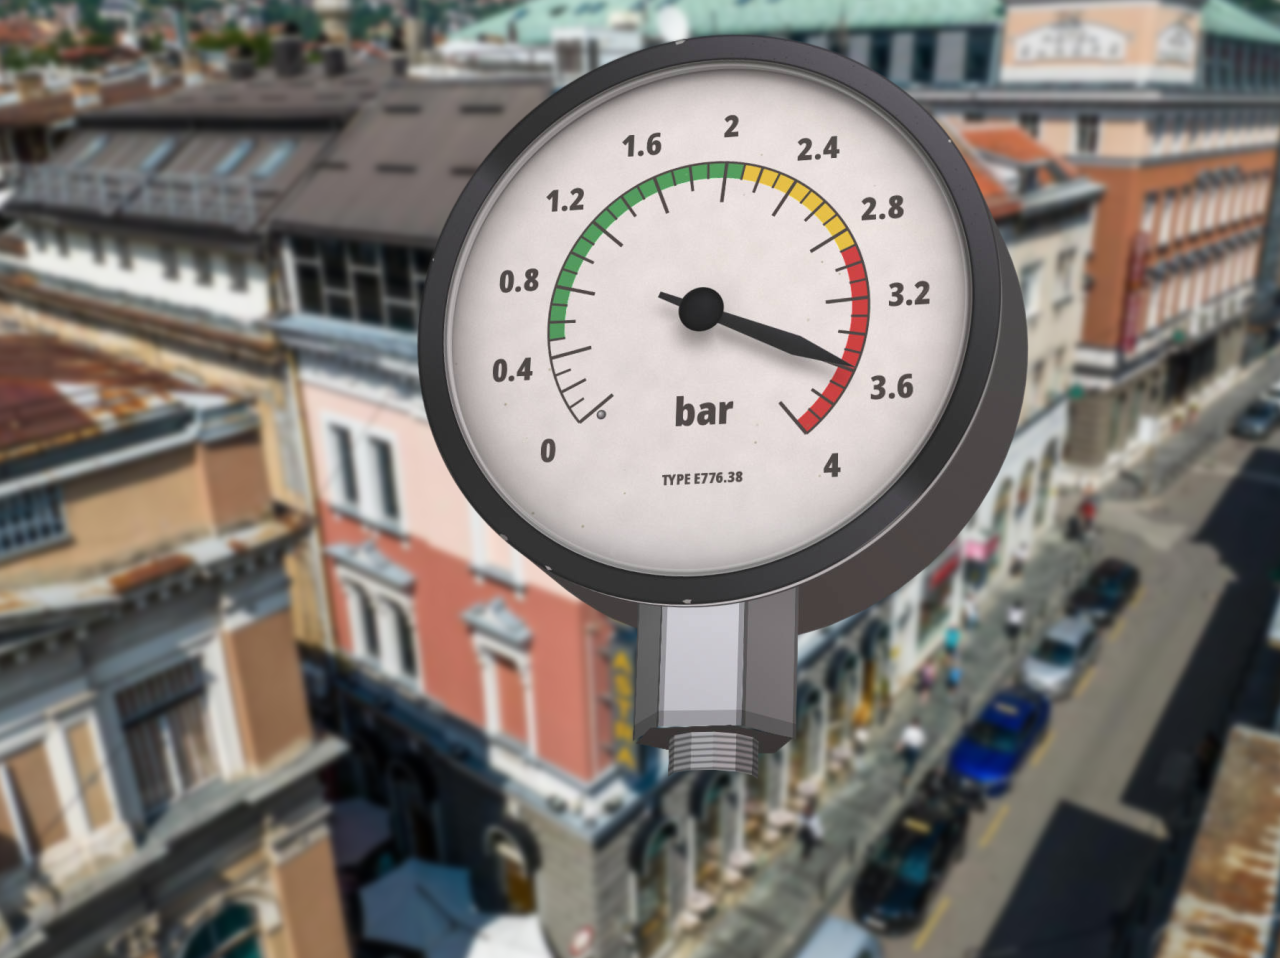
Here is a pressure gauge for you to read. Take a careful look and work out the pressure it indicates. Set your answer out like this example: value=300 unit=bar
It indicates value=3.6 unit=bar
